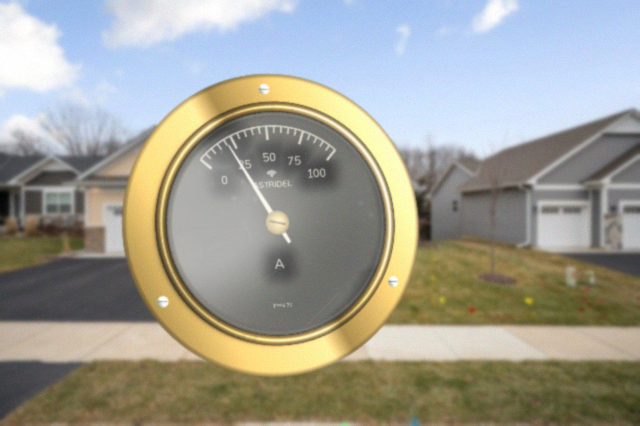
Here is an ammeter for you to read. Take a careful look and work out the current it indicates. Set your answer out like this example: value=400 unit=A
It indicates value=20 unit=A
